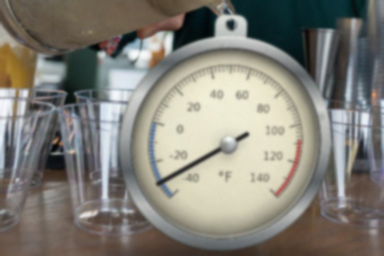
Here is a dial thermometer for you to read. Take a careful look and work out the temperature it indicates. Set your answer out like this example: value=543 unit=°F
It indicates value=-30 unit=°F
